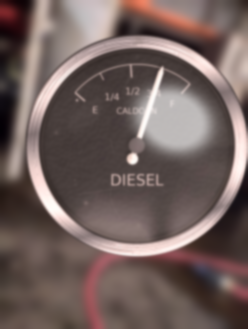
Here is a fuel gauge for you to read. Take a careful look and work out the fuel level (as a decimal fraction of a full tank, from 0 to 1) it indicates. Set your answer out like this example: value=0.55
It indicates value=0.75
